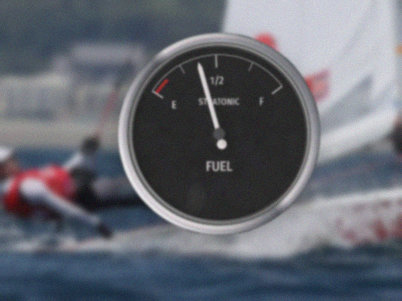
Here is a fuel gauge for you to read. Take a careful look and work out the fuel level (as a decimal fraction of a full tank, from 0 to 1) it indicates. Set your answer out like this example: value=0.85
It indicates value=0.375
